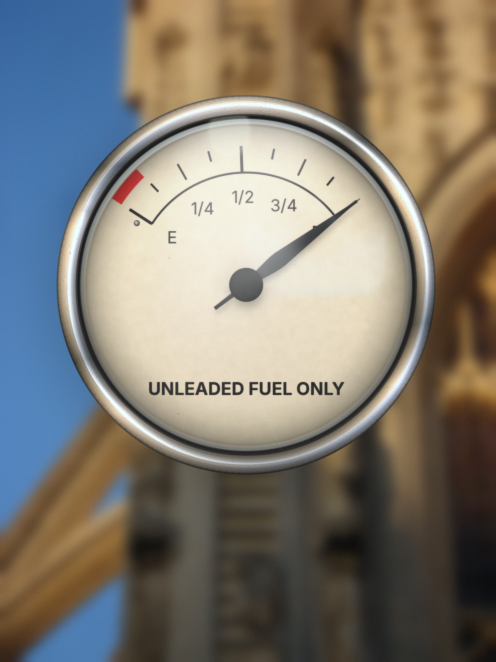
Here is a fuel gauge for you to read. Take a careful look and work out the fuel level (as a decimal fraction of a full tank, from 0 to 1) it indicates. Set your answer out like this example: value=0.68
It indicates value=1
